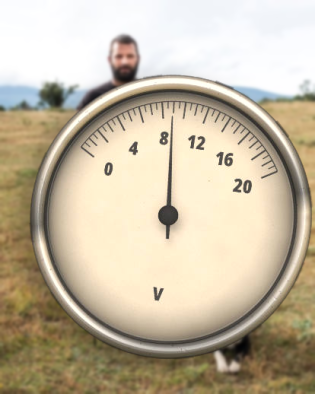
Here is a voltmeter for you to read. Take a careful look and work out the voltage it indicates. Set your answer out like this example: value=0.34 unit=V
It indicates value=9 unit=V
